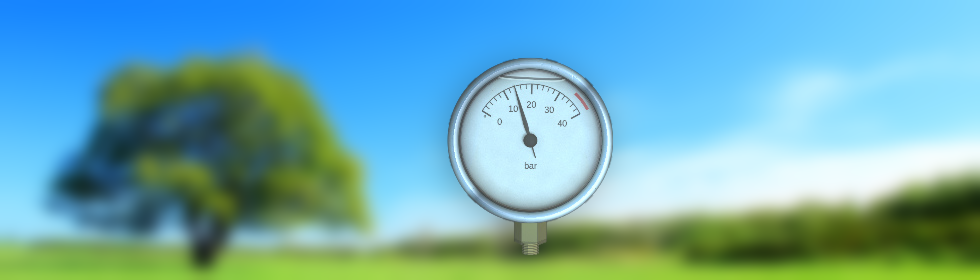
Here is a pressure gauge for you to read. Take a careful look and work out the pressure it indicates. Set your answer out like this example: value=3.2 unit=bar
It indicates value=14 unit=bar
